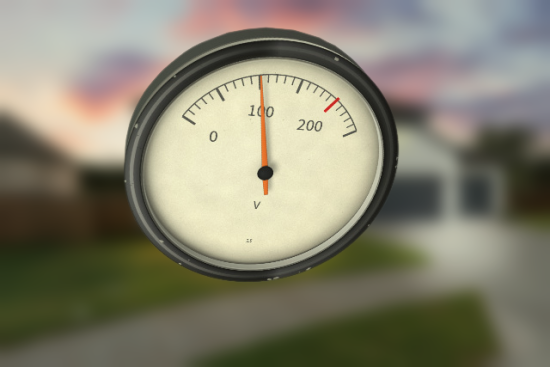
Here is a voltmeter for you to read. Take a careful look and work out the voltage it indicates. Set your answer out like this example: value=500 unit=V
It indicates value=100 unit=V
